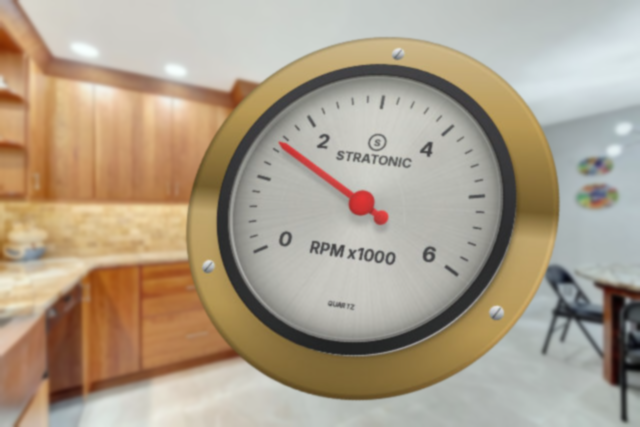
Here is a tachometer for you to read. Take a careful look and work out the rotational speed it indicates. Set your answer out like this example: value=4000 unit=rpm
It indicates value=1500 unit=rpm
